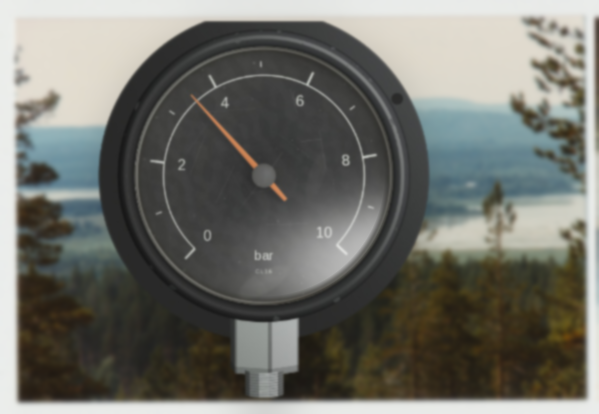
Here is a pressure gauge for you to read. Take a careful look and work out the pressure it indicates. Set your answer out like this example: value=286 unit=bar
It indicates value=3.5 unit=bar
